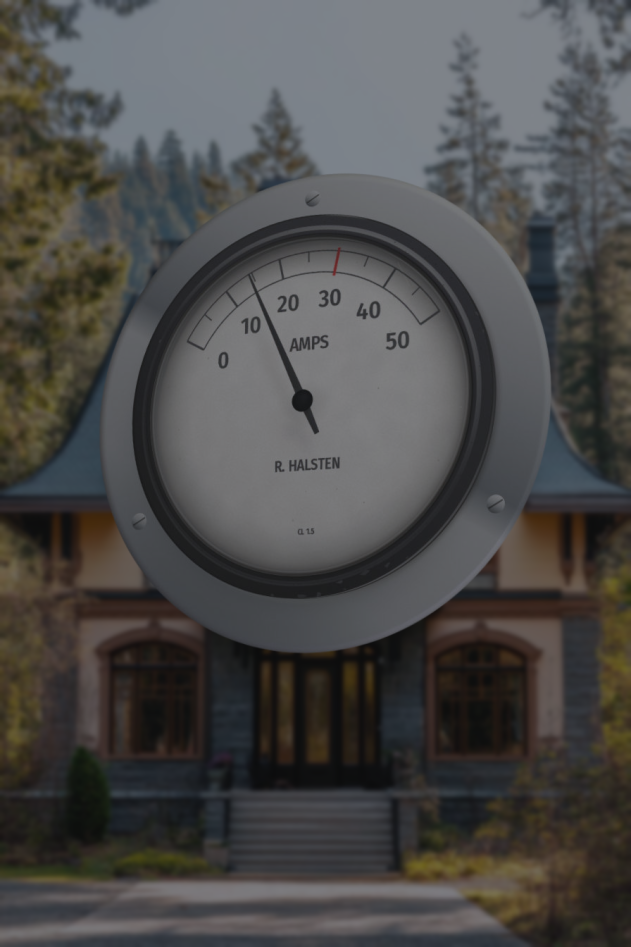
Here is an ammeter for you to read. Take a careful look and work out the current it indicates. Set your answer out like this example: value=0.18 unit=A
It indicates value=15 unit=A
